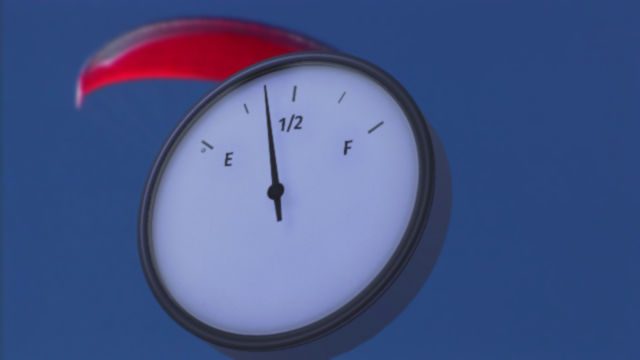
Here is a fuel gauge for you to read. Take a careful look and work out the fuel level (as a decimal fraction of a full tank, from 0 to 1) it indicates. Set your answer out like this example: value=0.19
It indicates value=0.375
